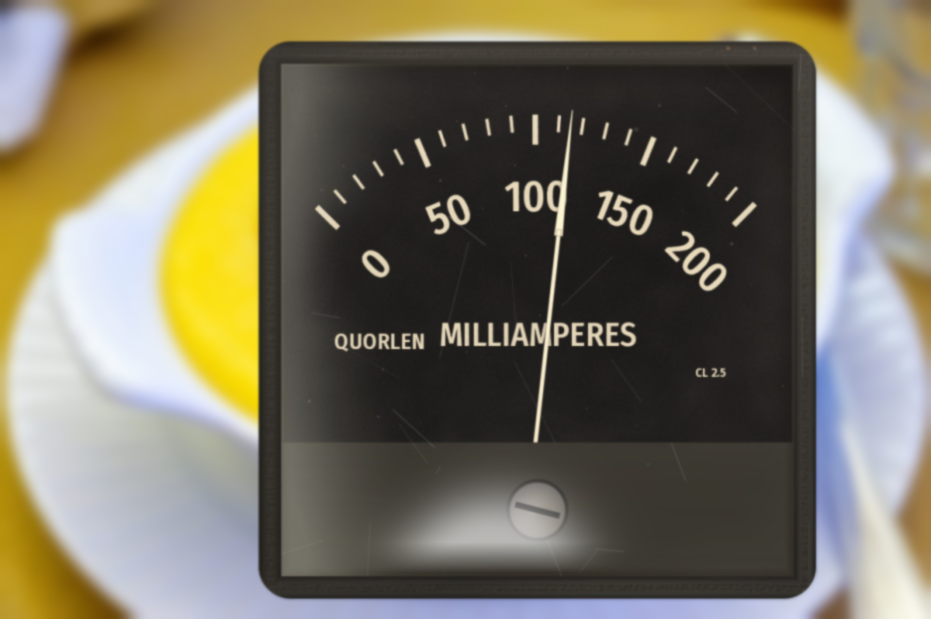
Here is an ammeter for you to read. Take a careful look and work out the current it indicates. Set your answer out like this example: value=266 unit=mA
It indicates value=115 unit=mA
